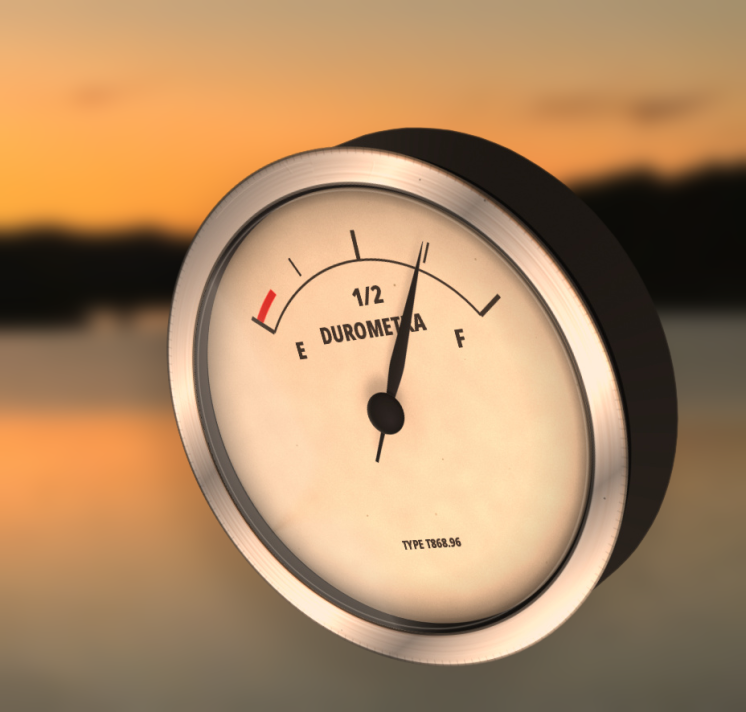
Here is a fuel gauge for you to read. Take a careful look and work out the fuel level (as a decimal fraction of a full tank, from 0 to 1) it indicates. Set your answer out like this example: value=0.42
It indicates value=0.75
